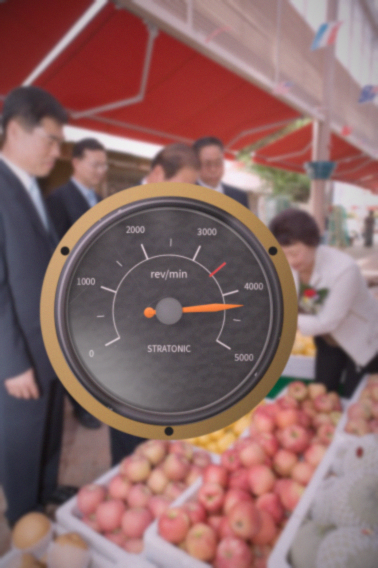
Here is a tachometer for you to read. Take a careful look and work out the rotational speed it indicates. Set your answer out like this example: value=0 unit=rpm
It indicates value=4250 unit=rpm
